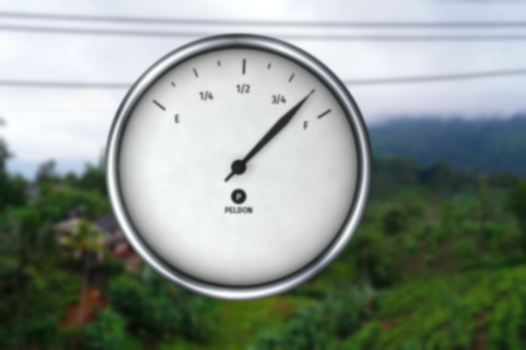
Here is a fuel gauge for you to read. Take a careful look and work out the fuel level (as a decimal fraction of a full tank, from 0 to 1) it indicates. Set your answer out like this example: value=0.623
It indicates value=0.875
